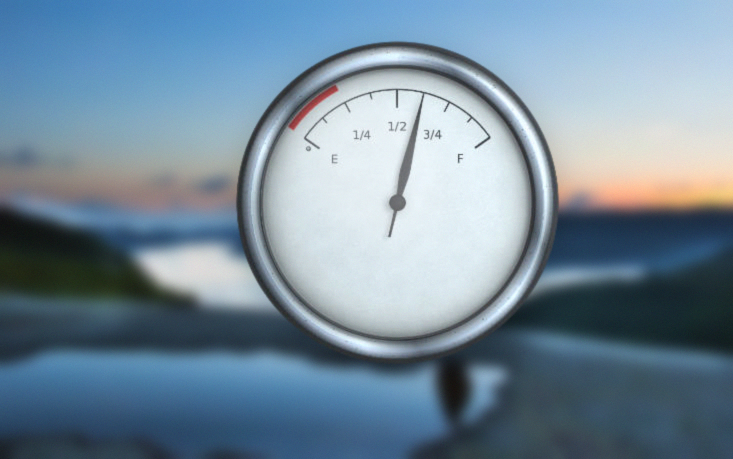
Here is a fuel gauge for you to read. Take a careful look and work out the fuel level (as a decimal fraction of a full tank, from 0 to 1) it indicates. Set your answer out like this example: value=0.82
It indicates value=0.625
